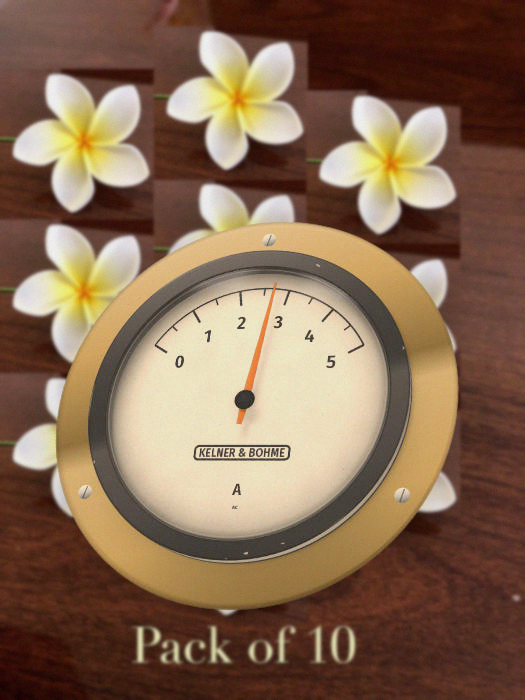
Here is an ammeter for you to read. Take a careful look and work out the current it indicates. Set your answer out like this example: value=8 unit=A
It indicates value=2.75 unit=A
